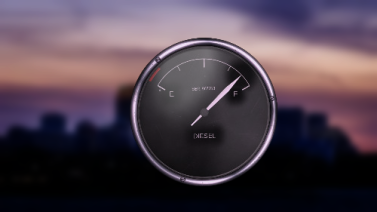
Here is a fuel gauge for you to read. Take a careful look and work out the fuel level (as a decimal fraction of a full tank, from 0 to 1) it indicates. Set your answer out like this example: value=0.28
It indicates value=0.875
